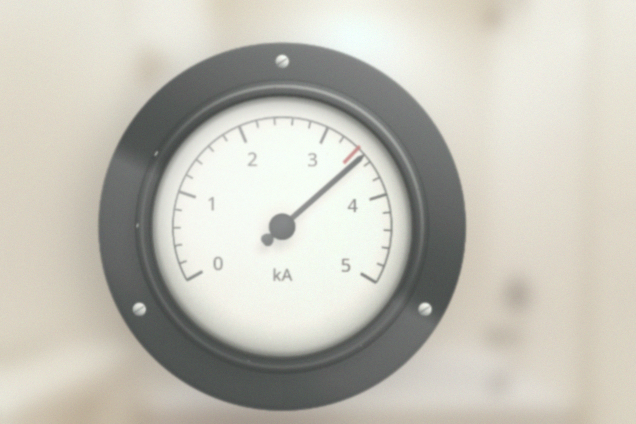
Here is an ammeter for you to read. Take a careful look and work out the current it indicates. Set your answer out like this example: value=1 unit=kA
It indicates value=3.5 unit=kA
